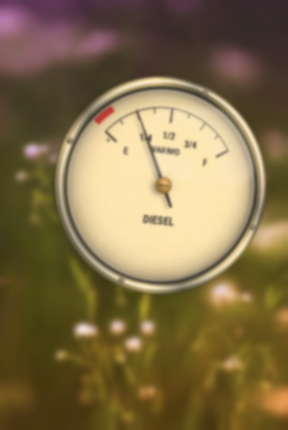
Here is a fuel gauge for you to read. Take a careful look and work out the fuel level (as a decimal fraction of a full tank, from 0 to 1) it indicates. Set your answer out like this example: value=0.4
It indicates value=0.25
